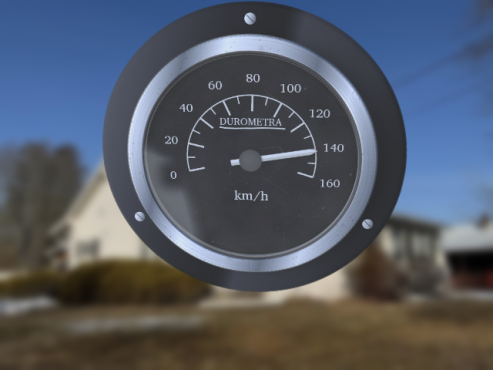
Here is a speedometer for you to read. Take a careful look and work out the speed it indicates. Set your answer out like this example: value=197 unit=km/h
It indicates value=140 unit=km/h
